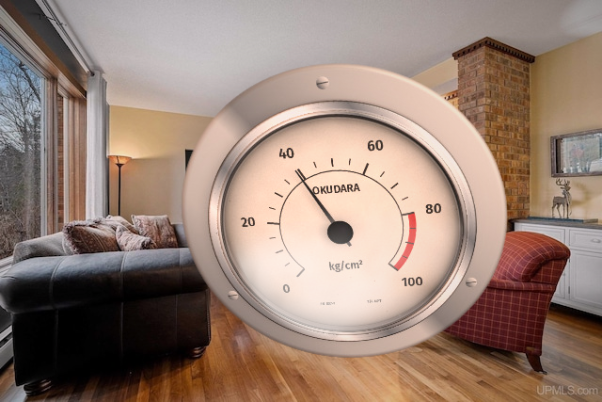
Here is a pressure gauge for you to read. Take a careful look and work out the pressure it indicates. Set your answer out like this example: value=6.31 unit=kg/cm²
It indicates value=40 unit=kg/cm²
